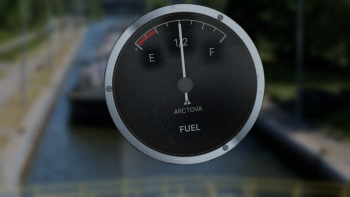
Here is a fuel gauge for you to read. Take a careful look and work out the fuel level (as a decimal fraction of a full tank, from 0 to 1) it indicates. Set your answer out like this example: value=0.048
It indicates value=0.5
